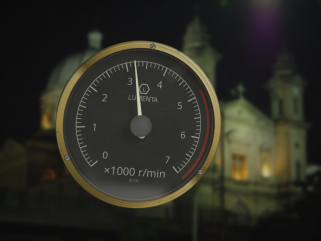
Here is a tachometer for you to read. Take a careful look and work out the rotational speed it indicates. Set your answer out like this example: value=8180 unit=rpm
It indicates value=3200 unit=rpm
